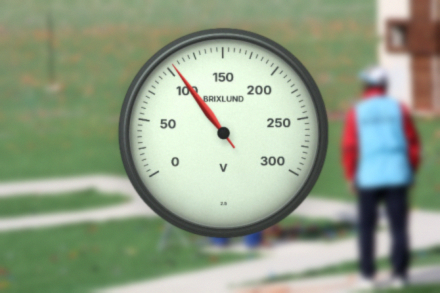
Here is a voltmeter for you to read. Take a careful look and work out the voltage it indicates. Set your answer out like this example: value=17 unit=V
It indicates value=105 unit=V
